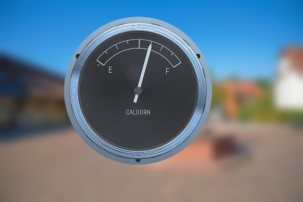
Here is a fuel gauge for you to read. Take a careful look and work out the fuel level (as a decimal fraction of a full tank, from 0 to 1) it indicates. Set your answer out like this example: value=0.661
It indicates value=0.625
